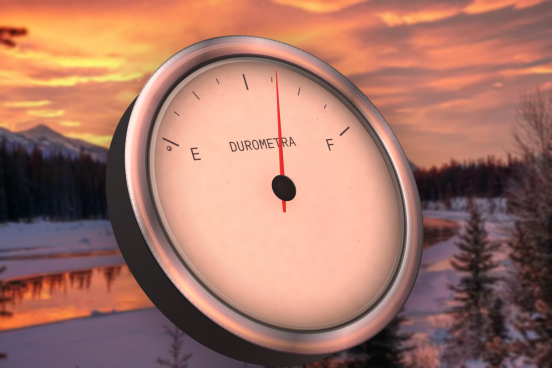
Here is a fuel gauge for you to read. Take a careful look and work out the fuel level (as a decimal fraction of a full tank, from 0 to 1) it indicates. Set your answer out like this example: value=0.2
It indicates value=0.625
